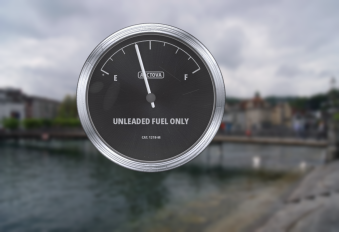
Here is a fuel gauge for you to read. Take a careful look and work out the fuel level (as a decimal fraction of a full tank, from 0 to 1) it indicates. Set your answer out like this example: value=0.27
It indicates value=0.375
